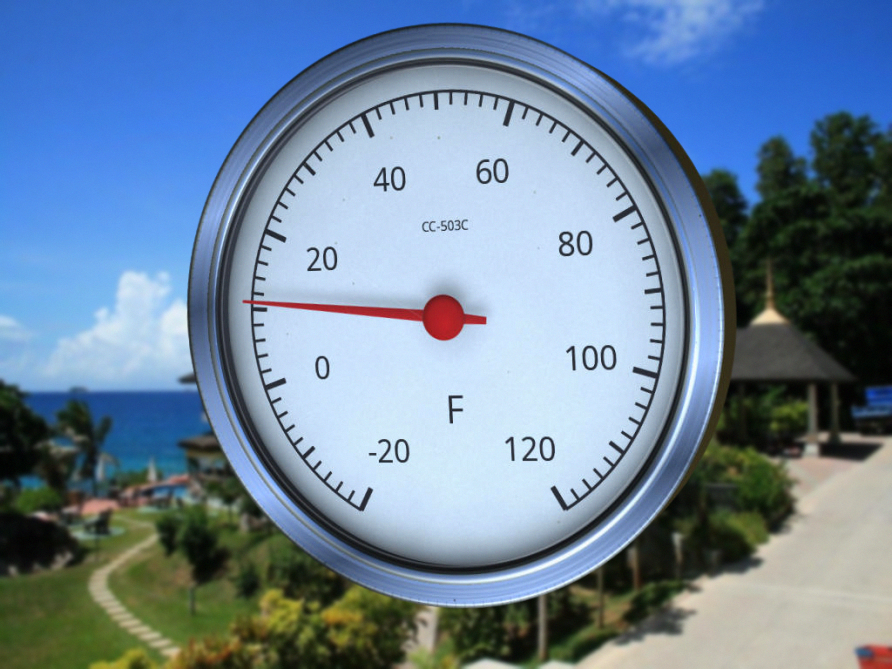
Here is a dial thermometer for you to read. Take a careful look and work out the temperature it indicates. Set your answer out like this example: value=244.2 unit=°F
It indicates value=11 unit=°F
